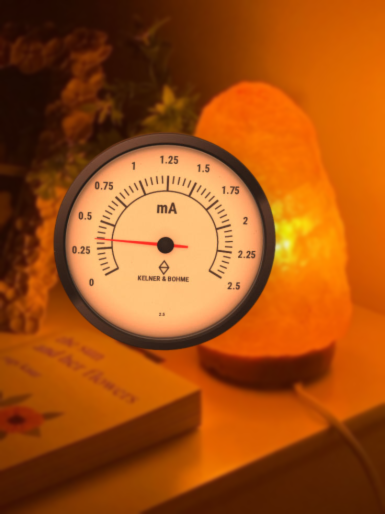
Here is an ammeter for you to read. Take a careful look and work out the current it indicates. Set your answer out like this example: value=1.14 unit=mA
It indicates value=0.35 unit=mA
